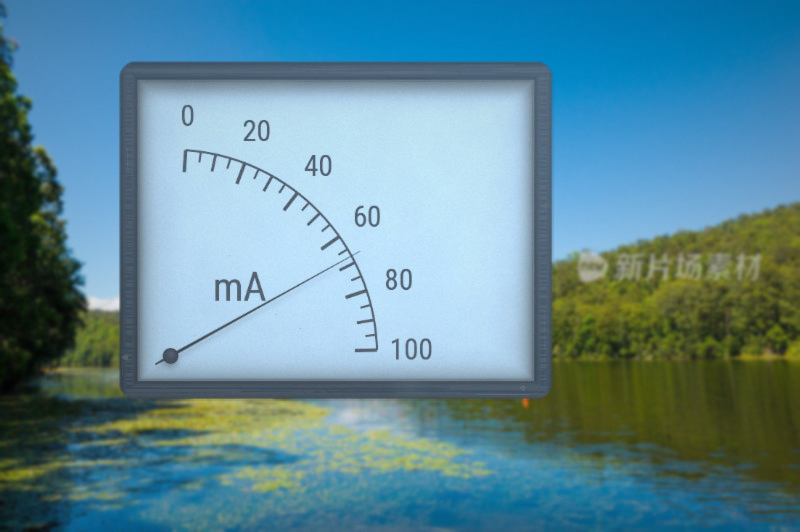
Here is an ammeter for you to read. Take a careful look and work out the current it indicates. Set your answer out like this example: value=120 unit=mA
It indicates value=67.5 unit=mA
